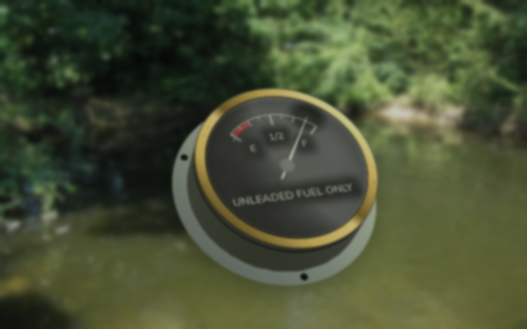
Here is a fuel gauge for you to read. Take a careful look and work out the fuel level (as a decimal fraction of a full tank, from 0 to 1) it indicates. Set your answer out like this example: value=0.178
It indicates value=0.875
